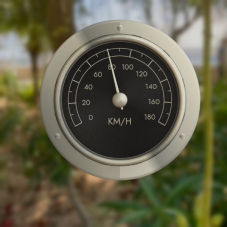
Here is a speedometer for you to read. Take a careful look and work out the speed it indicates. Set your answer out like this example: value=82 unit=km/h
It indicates value=80 unit=km/h
